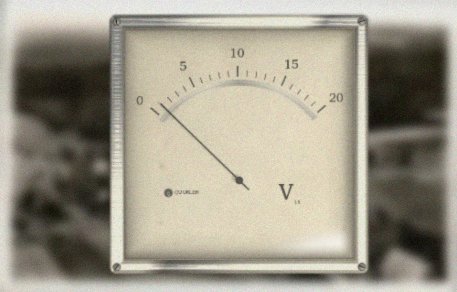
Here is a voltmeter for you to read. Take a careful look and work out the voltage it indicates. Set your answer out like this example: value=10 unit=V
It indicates value=1 unit=V
